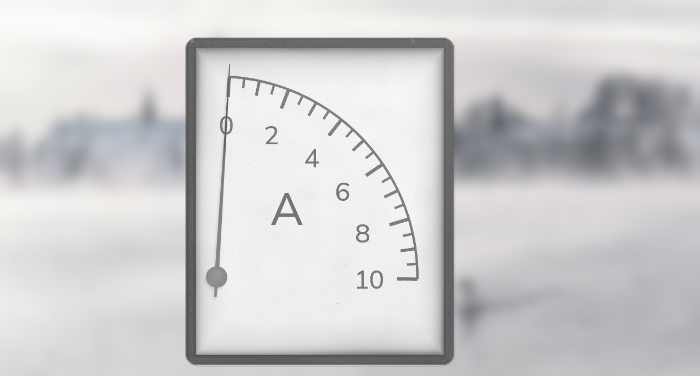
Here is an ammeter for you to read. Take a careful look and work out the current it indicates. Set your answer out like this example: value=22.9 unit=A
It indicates value=0 unit=A
